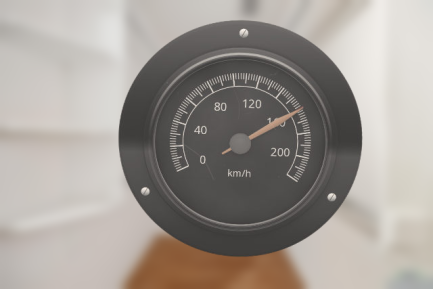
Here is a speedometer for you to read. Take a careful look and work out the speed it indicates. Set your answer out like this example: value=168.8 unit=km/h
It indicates value=160 unit=km/h
